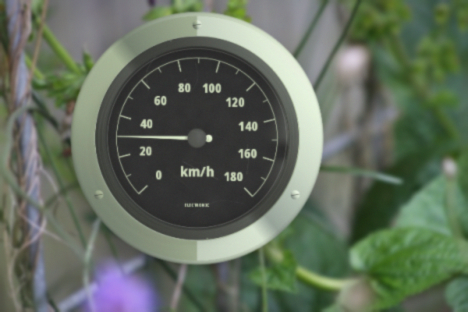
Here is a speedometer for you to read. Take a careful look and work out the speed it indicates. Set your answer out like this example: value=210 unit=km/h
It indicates value=30 unit=km/h
